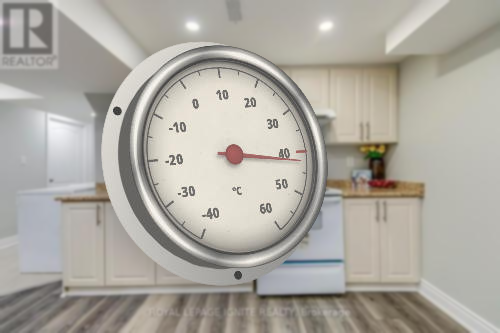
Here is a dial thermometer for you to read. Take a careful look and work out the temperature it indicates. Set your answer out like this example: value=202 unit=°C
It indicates value=42.5 unit=°C
